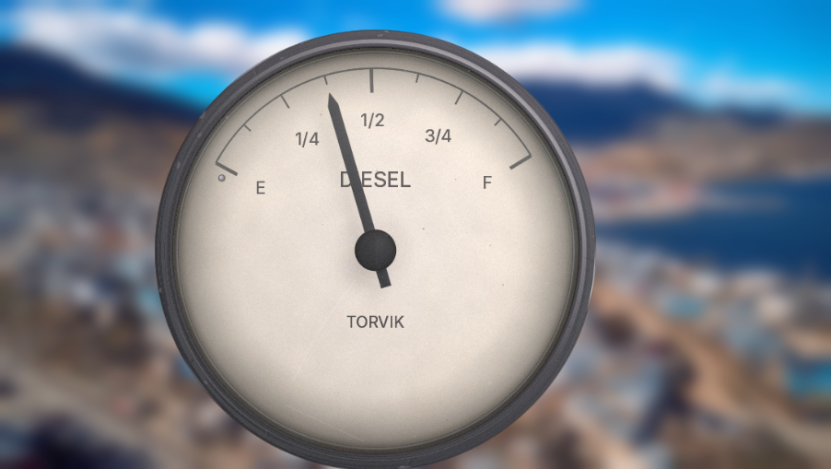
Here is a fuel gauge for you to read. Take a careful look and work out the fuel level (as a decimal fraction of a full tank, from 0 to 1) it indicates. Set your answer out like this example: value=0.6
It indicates value=0.375
